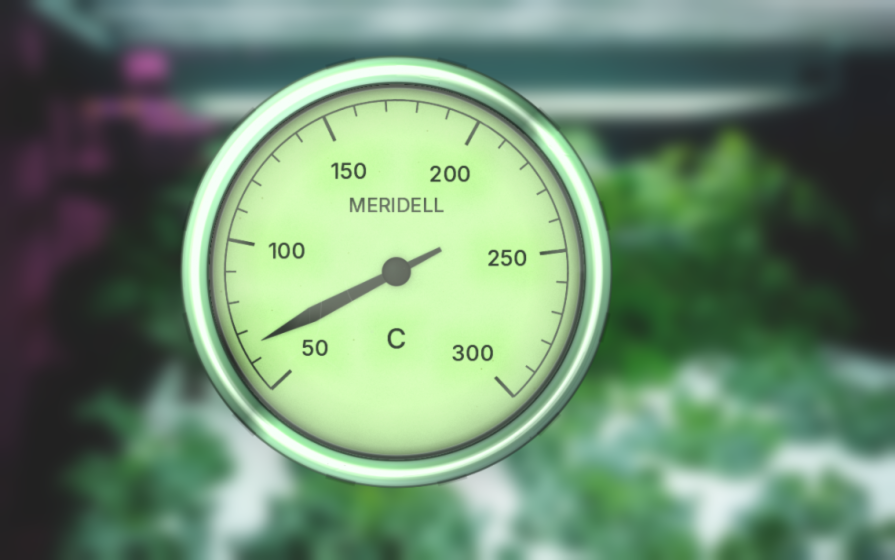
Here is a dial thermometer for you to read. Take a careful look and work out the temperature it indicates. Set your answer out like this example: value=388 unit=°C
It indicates value=65 unit=°C
